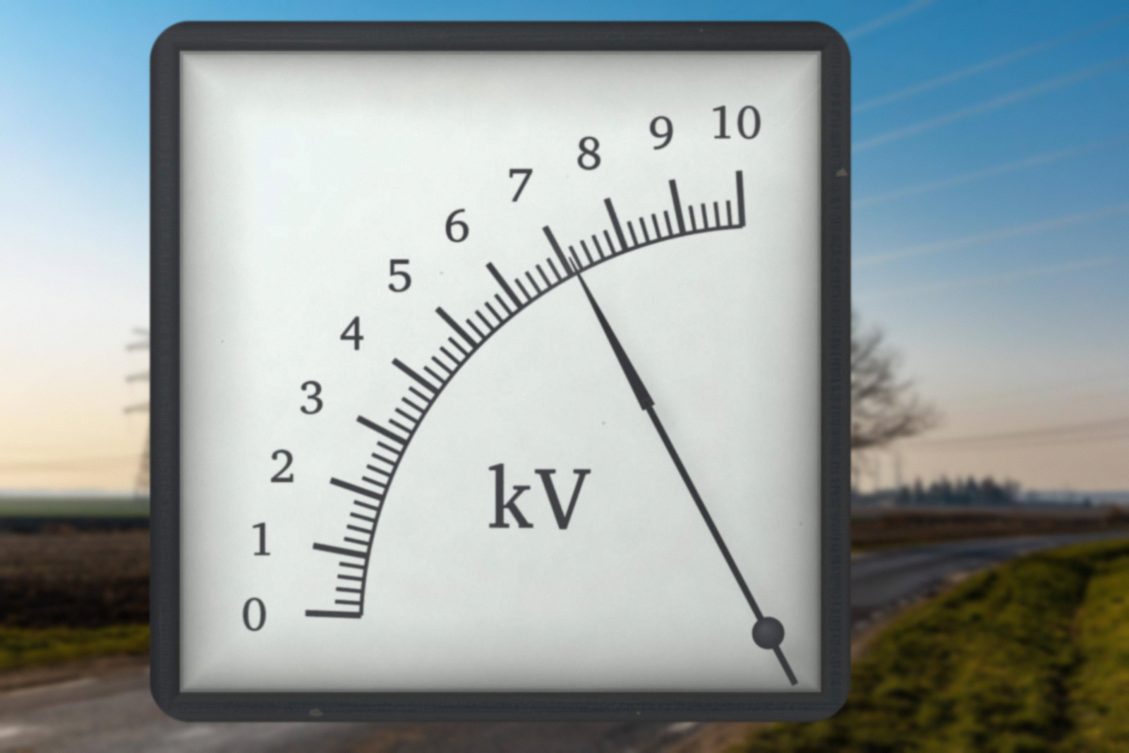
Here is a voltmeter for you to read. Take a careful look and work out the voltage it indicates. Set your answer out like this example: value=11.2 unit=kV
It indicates value=7.1 unit=kV
